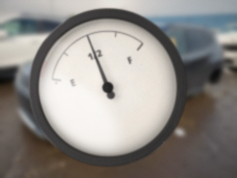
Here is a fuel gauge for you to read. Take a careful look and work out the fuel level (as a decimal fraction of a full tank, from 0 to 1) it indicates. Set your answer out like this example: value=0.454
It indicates value=0.5
